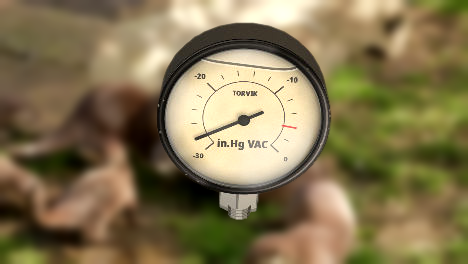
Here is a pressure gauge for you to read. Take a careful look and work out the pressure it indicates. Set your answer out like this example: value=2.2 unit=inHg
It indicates value=-28 unit=inHg
